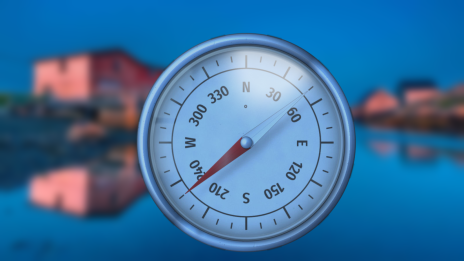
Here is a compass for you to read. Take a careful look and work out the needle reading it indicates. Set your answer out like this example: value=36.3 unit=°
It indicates value=230 unit=°
